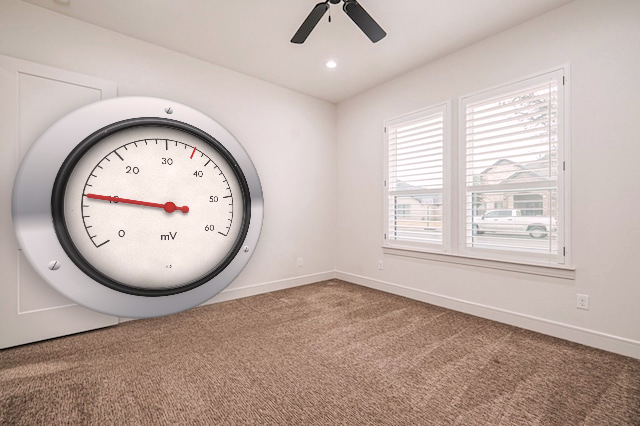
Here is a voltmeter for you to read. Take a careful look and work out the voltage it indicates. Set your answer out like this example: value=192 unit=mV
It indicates value=10 unit=mV
